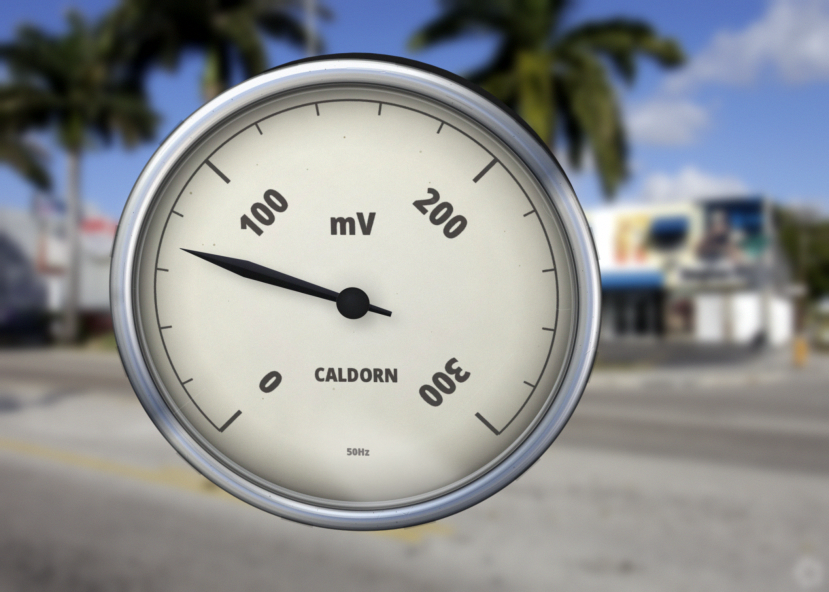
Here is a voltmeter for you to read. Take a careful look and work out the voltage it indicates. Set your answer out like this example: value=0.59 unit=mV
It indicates value=70 unit=mV
